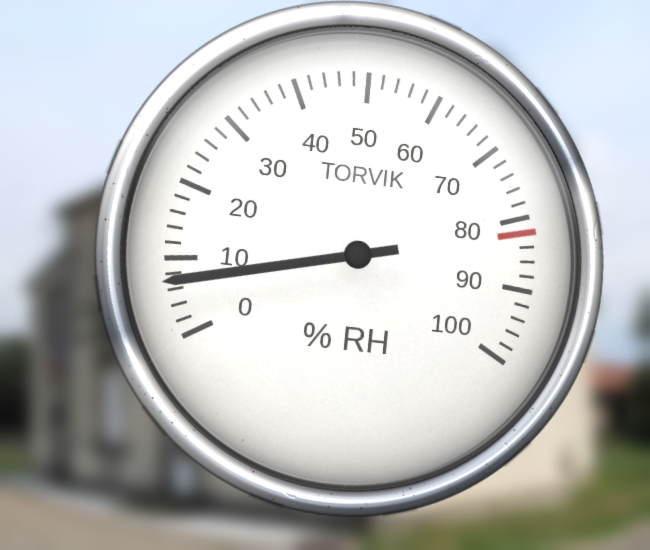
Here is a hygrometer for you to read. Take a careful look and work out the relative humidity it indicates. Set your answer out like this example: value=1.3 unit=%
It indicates value=7 unit=%
